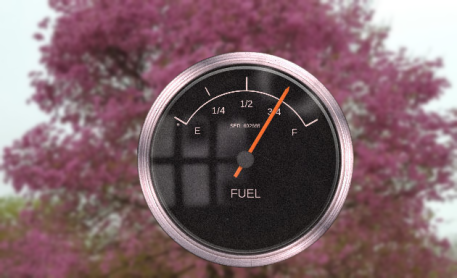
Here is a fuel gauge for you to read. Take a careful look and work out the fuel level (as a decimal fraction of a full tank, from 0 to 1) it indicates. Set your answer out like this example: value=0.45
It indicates value=0.75
